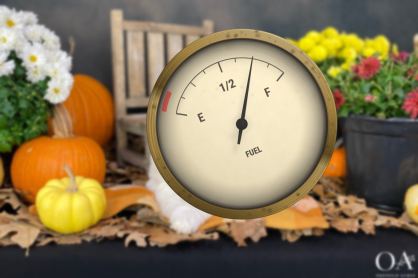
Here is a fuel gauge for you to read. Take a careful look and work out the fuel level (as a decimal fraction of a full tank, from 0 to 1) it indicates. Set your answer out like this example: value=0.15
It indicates value=0.75
